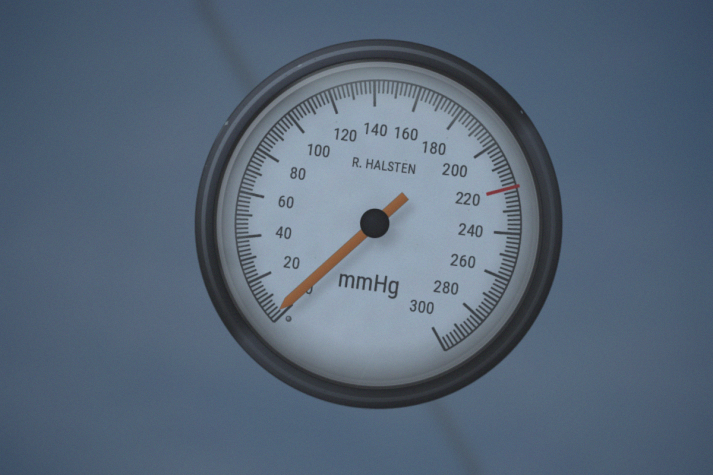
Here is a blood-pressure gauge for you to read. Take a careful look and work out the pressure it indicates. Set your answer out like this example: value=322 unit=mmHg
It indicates value=2 unit=mmHg
